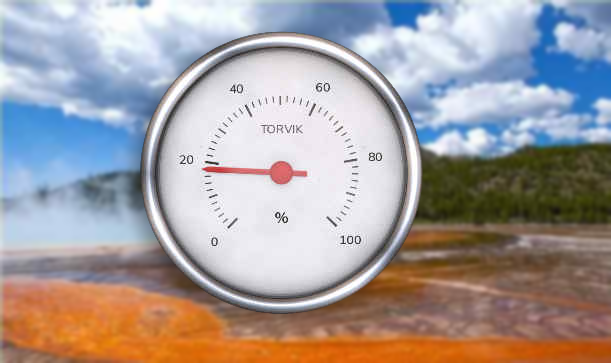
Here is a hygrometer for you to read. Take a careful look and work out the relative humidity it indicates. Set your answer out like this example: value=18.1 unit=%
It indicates value=18 unit=%
